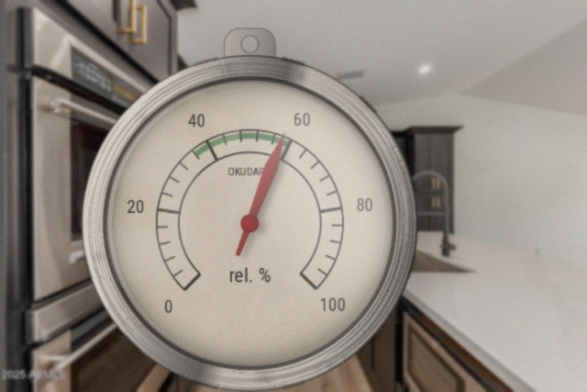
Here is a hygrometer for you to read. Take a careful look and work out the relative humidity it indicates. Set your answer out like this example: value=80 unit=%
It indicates value=58 unit=%
